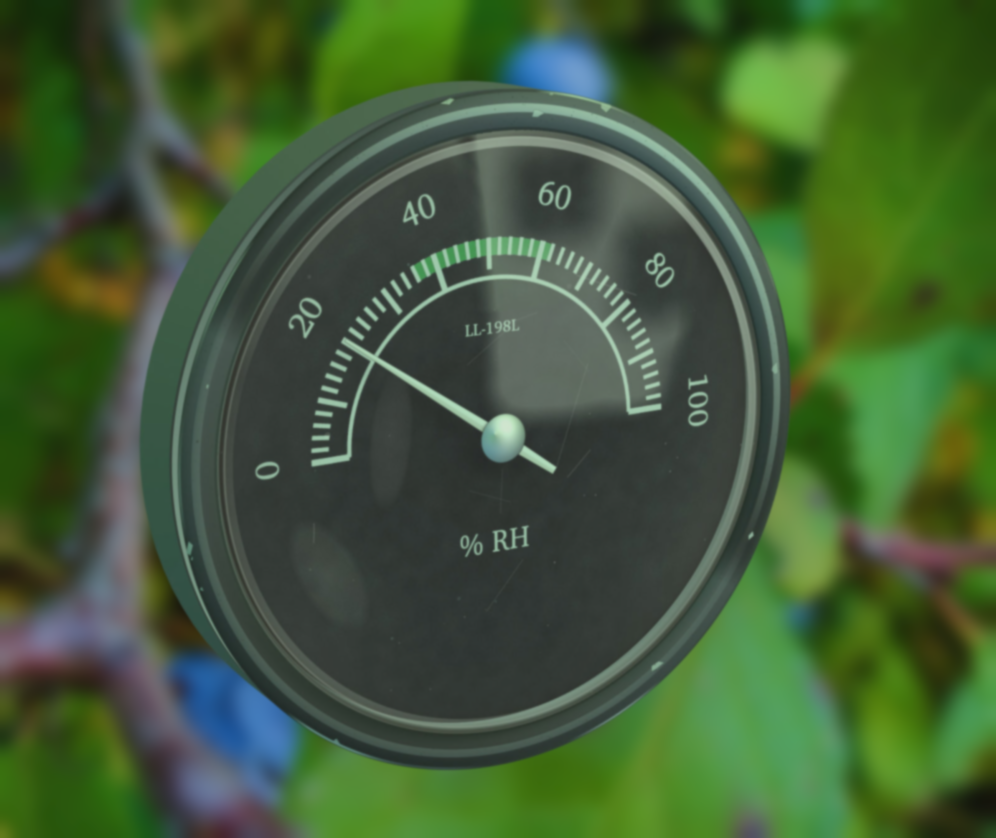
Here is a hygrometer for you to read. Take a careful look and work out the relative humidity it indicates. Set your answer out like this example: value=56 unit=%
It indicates value=20 unit=%
